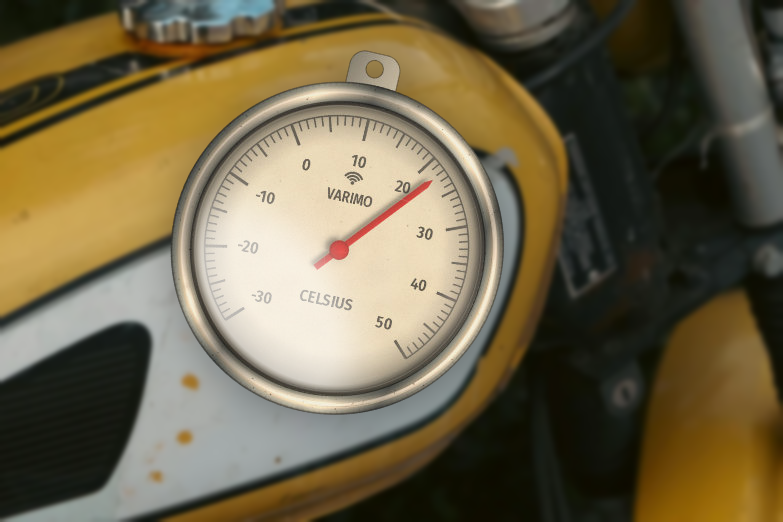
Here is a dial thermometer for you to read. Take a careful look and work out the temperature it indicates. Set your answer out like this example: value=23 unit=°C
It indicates value=22 unit=°C
